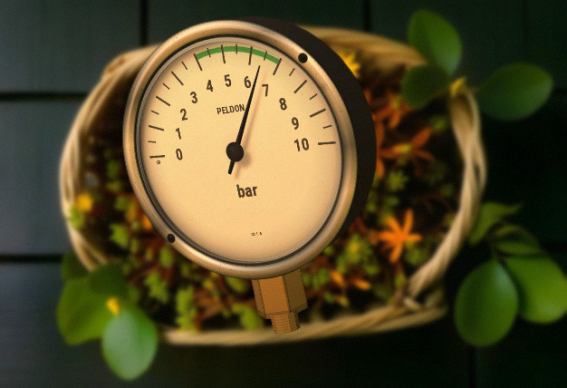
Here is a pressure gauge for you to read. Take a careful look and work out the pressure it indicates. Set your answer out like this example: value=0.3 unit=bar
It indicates value=6.5 unit=bar
